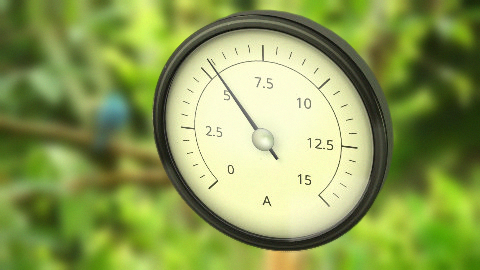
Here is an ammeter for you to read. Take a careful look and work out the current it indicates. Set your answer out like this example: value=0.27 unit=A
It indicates value=5.5 unit=A
